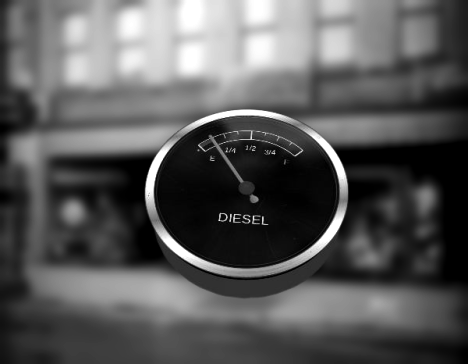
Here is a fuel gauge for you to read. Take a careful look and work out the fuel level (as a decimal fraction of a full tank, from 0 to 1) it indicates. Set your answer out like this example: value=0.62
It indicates value=0.125
